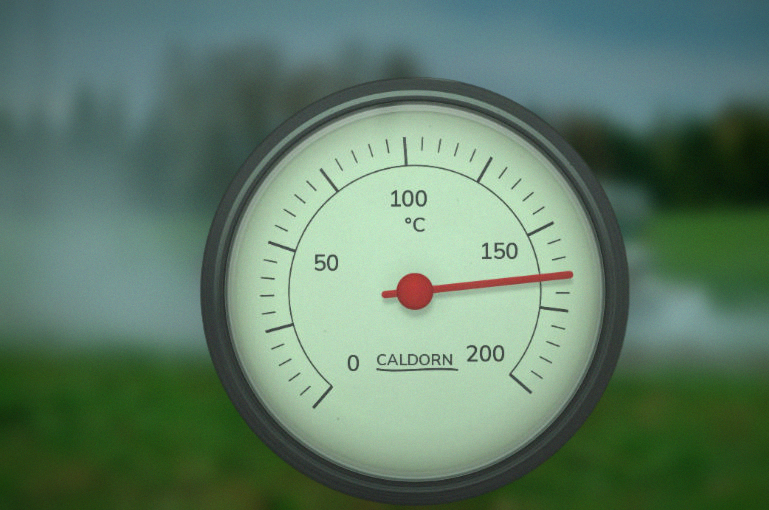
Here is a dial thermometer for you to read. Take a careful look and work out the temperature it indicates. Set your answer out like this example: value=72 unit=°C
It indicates value=165 unit=°C
